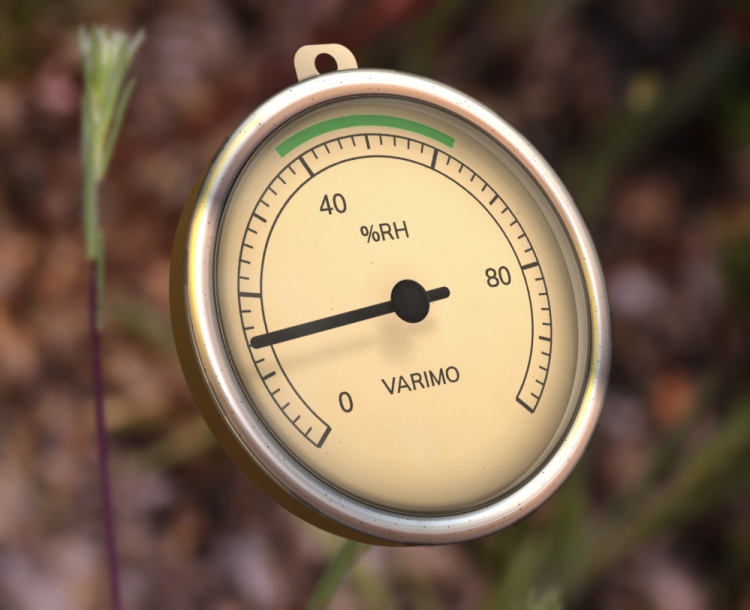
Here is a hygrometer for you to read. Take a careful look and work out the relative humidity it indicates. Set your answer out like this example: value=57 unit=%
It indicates value=14 unit=%
